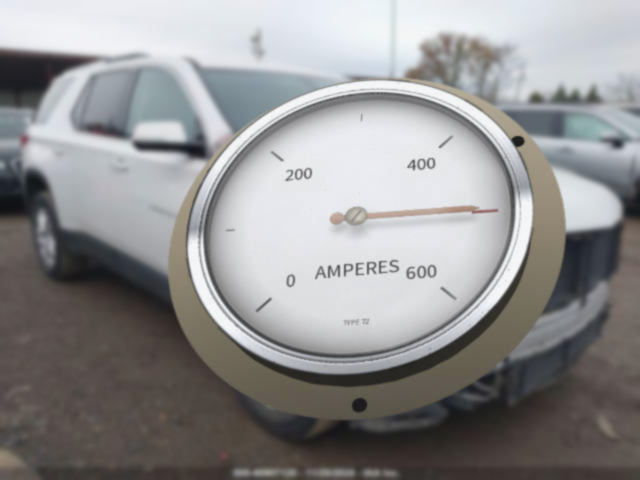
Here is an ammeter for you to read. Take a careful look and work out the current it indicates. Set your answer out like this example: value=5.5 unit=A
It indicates value=500 unit=A
